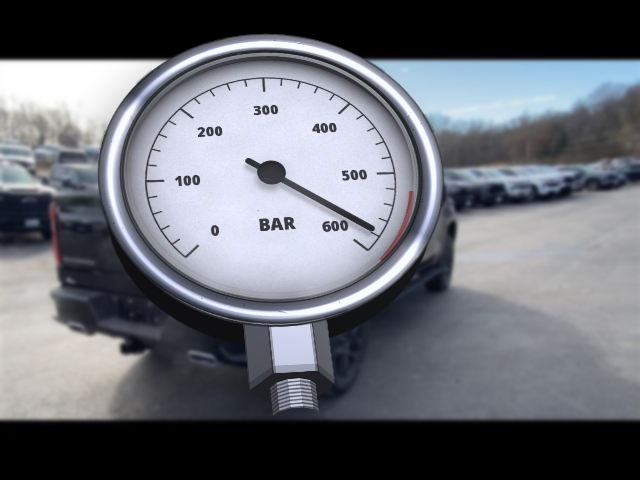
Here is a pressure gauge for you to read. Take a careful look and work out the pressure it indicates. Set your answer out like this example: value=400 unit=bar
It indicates value=580 unit=bar
